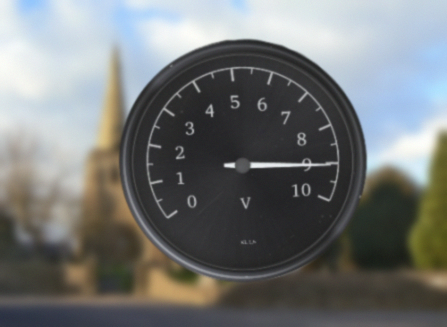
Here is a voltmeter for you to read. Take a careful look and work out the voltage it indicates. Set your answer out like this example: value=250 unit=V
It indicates value=9 unit=V
